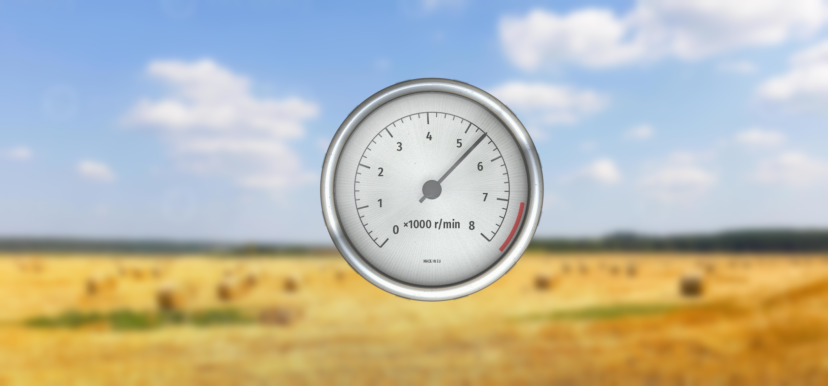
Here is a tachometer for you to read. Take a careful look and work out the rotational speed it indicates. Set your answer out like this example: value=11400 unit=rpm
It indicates value=5400 unit=rpm
